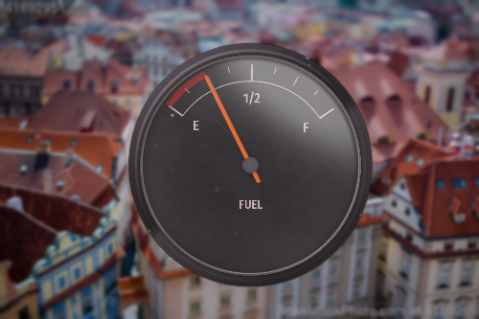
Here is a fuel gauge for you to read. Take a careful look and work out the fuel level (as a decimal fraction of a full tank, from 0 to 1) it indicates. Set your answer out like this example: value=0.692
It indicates value=0.25
